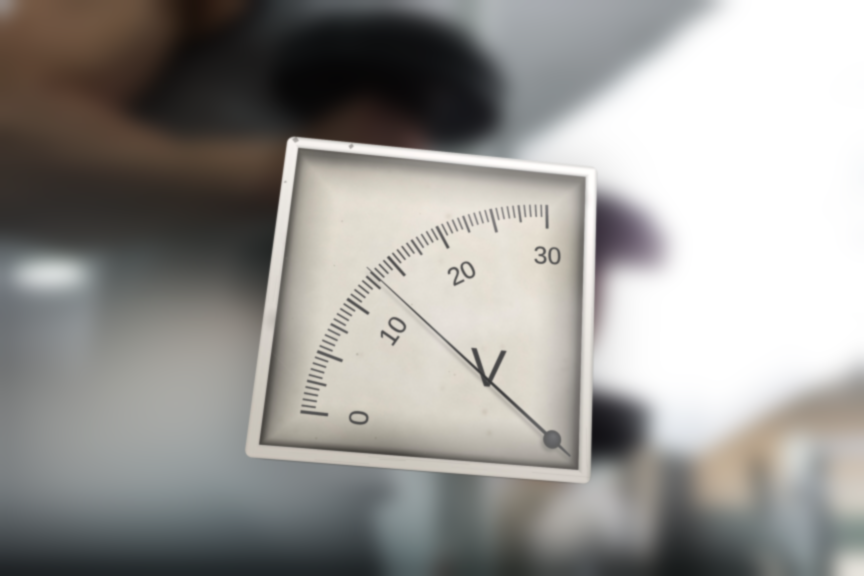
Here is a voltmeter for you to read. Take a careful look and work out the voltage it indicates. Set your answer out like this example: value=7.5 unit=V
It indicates value=13 unit=V
